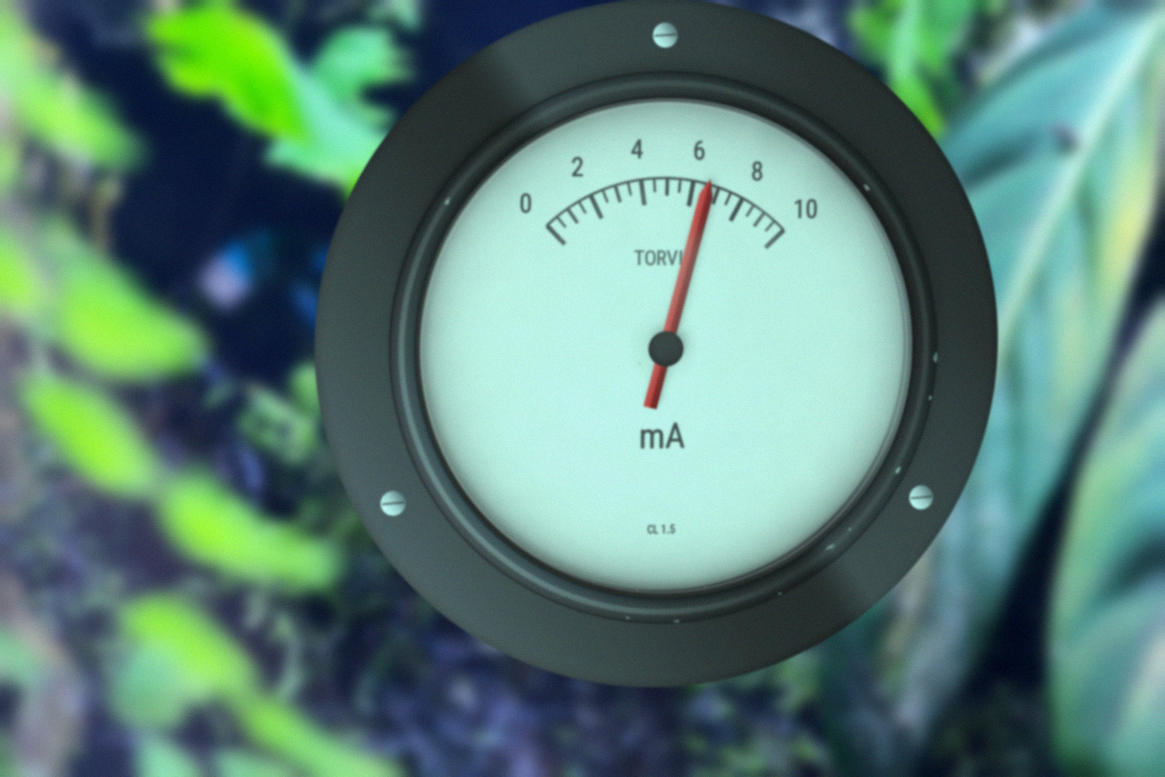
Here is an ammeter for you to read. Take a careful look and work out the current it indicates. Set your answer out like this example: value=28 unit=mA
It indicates value=6.5 unit=mA
